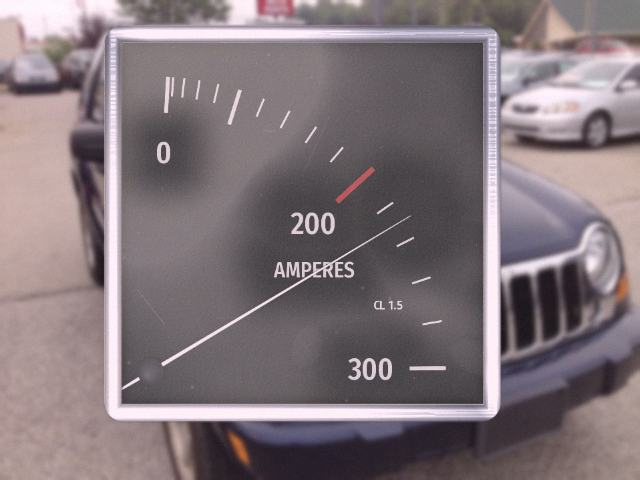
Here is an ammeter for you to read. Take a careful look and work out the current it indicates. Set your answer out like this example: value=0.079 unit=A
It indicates value=230 unit=A
